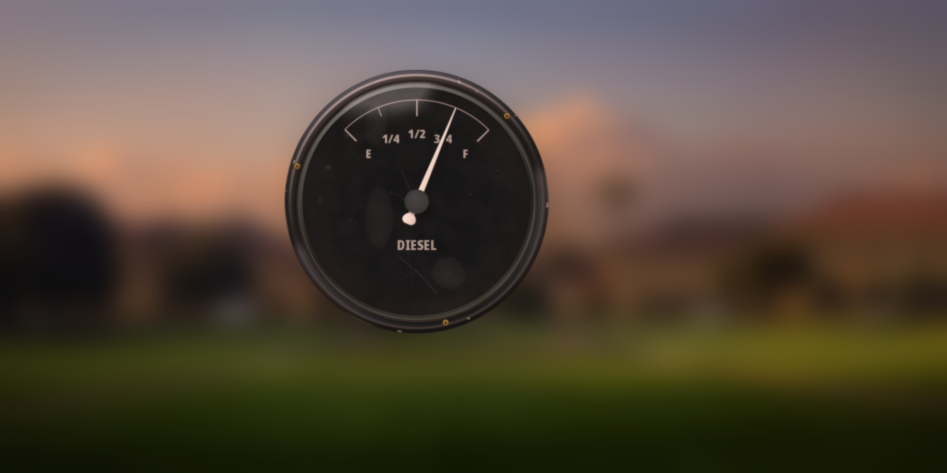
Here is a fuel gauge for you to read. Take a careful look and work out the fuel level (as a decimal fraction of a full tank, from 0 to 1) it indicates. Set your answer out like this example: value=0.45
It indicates value=0.75
